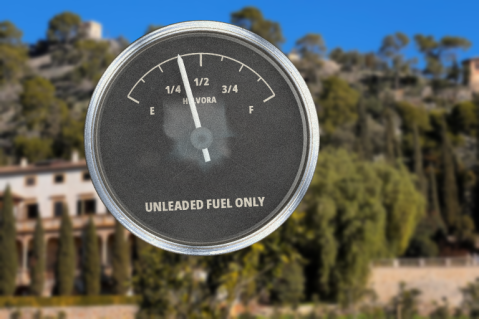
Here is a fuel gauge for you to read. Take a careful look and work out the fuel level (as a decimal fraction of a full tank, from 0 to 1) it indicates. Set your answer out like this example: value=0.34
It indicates value=0.375
